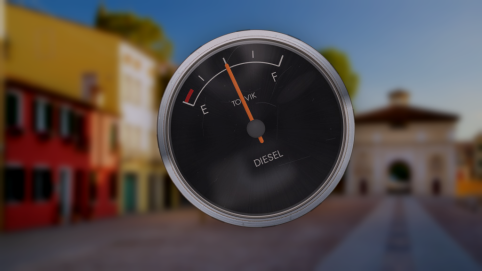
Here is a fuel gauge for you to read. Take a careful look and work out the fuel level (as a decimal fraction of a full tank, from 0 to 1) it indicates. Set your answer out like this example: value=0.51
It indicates value=0.5
